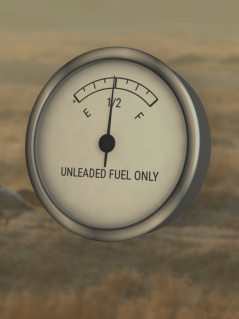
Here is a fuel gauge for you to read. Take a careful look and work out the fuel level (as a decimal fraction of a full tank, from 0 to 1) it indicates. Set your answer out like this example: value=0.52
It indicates value=0.5
